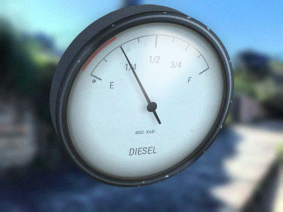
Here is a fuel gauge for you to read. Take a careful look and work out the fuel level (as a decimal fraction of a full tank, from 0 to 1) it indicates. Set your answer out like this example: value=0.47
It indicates value=0.25
